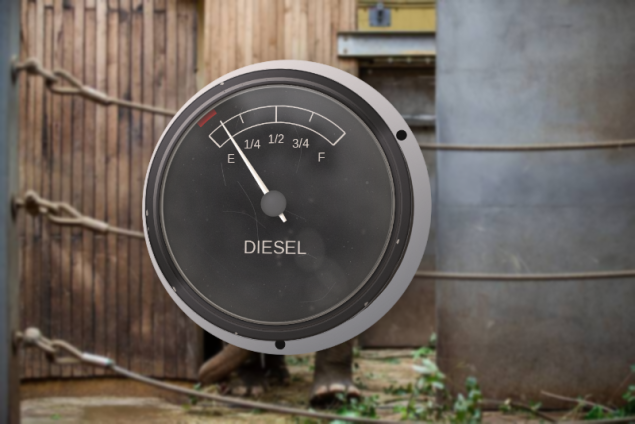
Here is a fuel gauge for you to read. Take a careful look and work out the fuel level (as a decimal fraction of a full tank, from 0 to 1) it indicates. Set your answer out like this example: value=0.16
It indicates value=0.125
